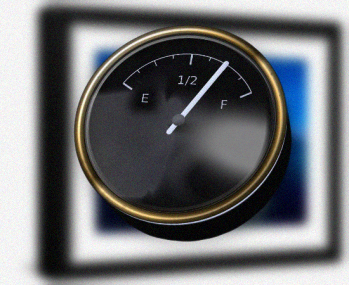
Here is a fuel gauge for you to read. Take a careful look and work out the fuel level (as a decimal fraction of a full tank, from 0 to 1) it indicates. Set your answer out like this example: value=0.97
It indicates value=0.75
